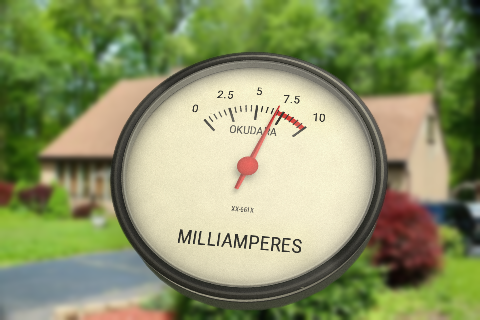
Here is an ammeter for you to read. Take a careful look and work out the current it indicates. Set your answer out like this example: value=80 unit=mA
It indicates value=7 unit=mA
